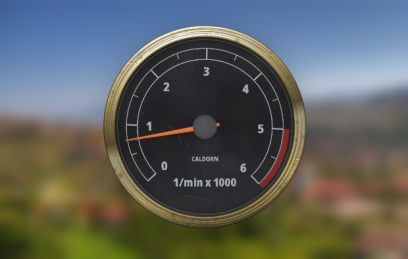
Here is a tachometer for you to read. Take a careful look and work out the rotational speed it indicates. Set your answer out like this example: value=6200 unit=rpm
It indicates value=750 unit=rpm
